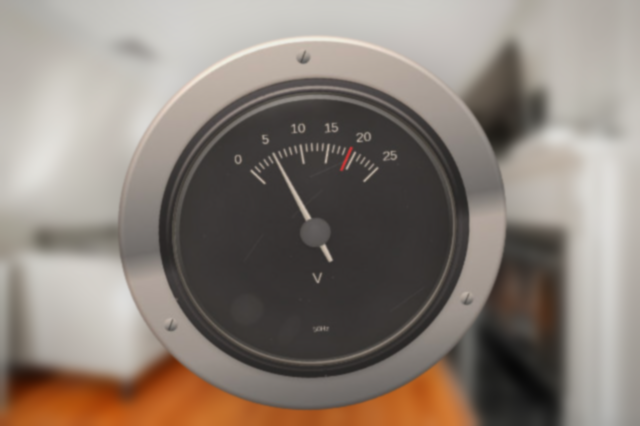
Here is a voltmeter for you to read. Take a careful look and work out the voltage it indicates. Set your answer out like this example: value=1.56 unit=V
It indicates value=5 unit=V
